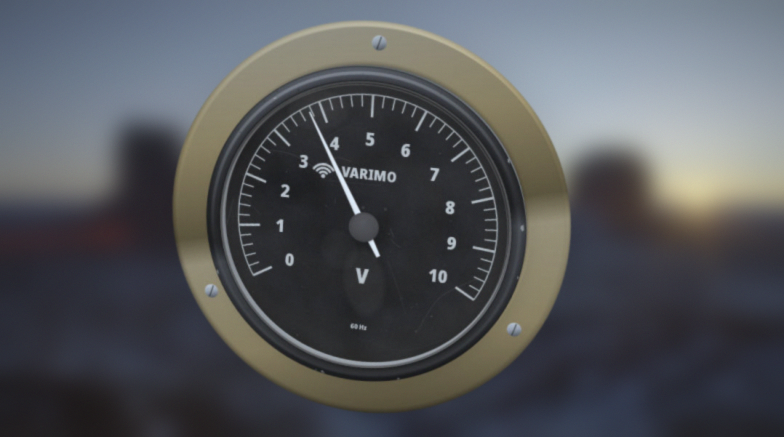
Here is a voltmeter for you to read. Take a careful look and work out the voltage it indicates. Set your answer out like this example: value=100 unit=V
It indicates value=3.8 unit=V
